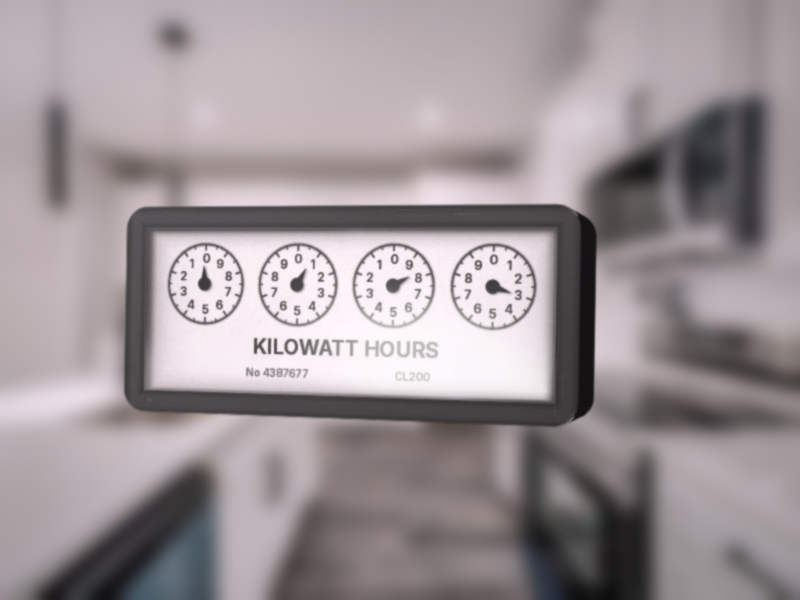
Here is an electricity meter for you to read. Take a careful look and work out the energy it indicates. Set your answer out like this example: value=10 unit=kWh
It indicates value=83 unit=kWh
